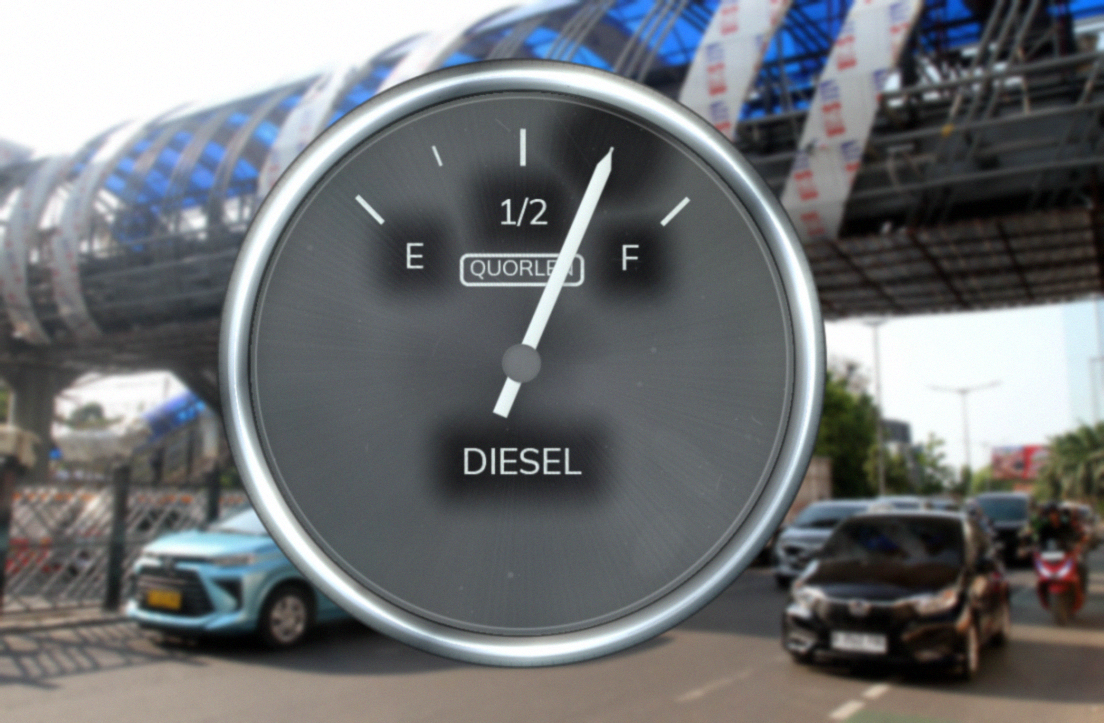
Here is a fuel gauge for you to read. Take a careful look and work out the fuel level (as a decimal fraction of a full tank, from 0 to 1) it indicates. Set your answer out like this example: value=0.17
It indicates value=0.75
